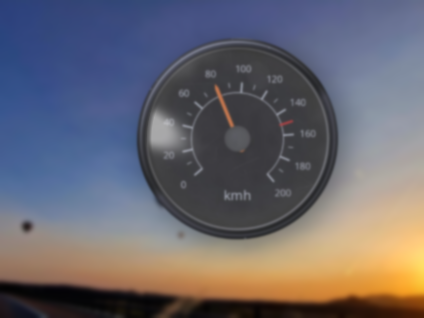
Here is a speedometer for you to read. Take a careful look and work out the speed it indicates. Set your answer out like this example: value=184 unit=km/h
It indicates value=80 unit=km/h
